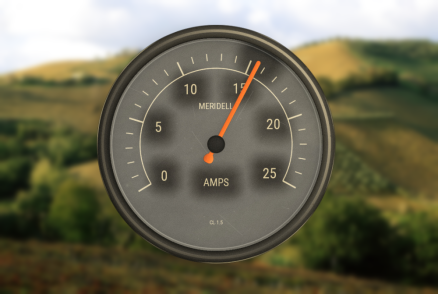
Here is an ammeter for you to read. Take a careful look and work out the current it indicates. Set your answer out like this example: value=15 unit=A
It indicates value=15.5 unit=A
